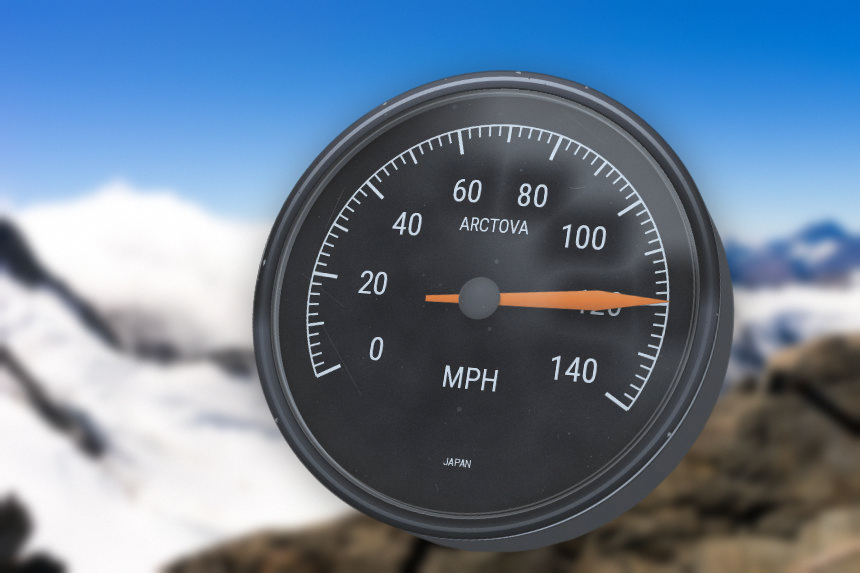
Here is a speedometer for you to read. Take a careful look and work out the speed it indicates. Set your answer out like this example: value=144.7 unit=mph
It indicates value=120 unit=mph
